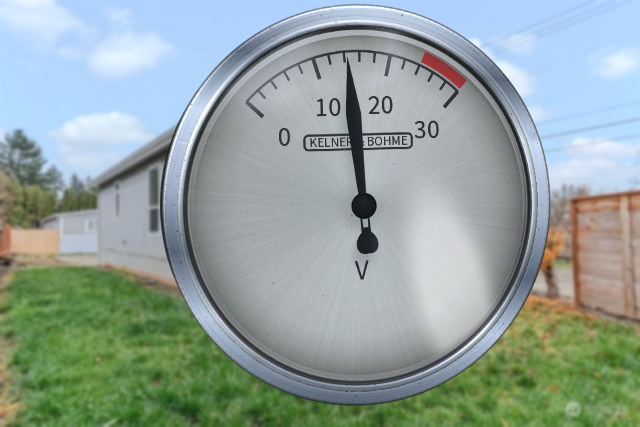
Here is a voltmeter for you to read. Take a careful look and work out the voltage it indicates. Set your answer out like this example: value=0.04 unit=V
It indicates value=14 unit=V
